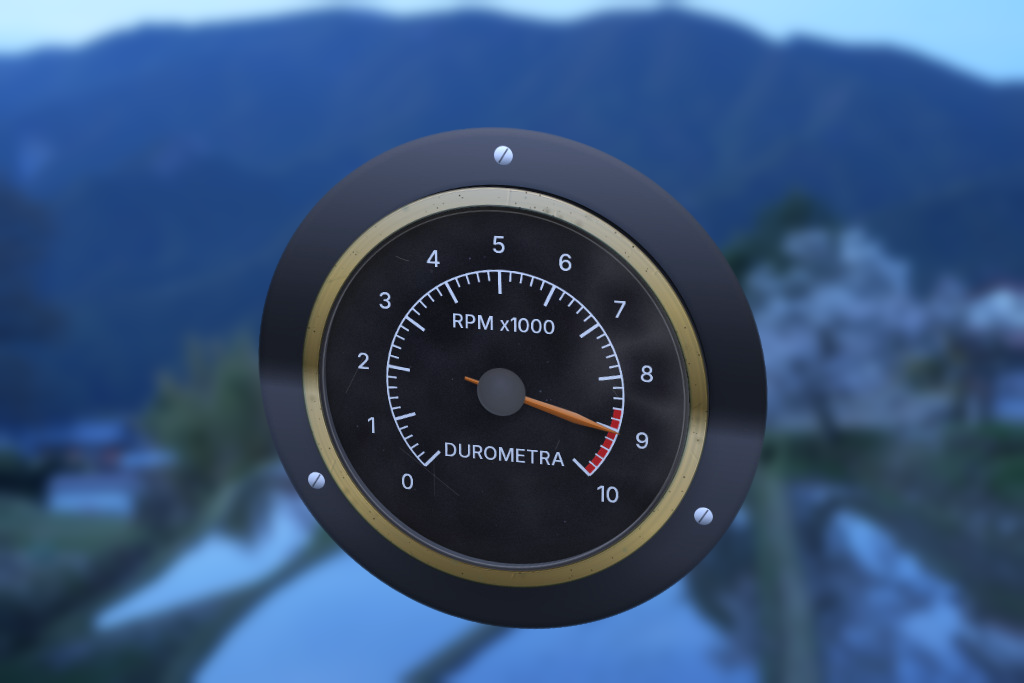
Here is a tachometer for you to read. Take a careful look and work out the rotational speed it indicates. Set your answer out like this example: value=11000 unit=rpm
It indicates value=9000 unit=rpm
